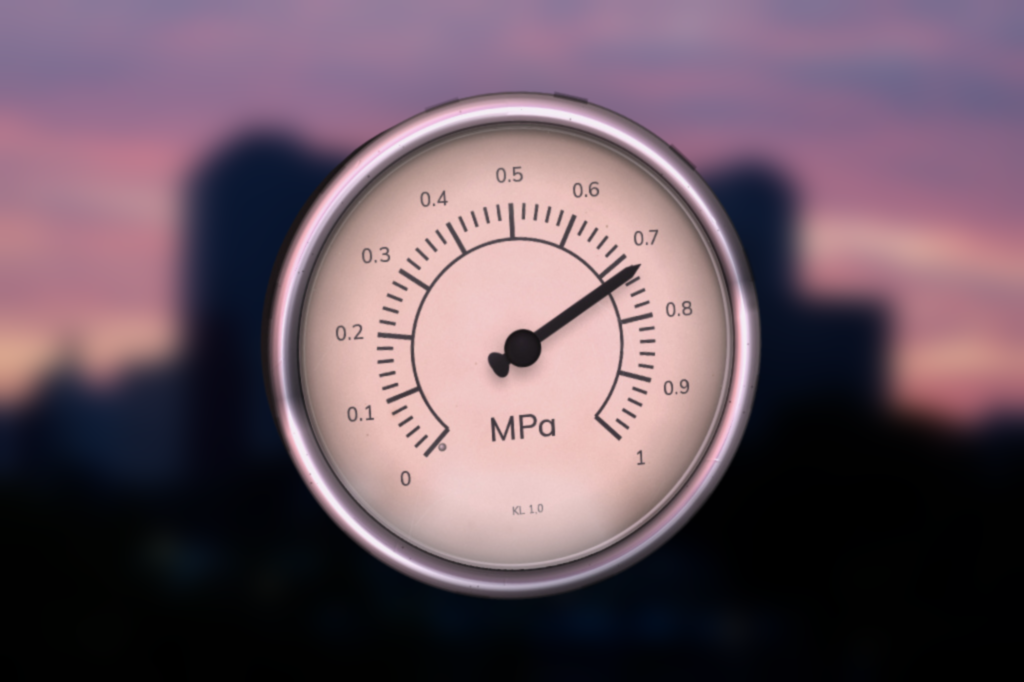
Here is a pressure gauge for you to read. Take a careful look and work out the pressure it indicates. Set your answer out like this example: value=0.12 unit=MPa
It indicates value=0.72 unit=MPa
